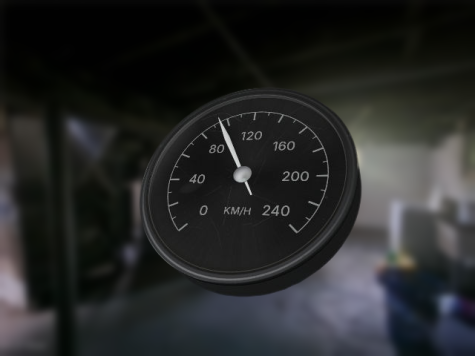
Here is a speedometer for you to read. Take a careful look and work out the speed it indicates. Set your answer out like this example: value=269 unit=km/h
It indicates value=95 unit=km/h
